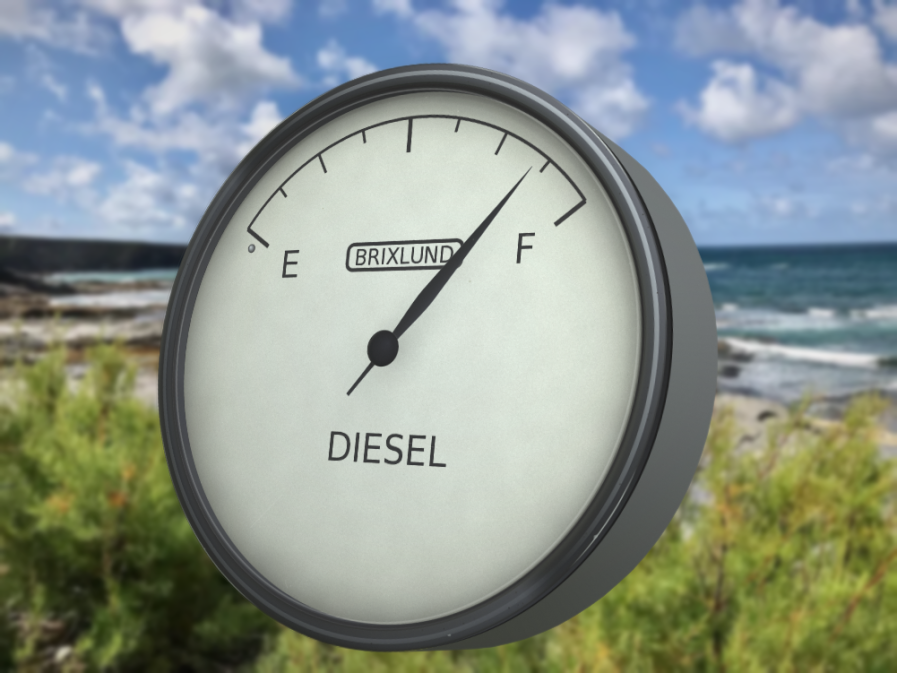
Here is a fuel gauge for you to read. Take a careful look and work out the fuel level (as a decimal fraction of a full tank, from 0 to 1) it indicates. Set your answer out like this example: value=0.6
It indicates value=0.875
